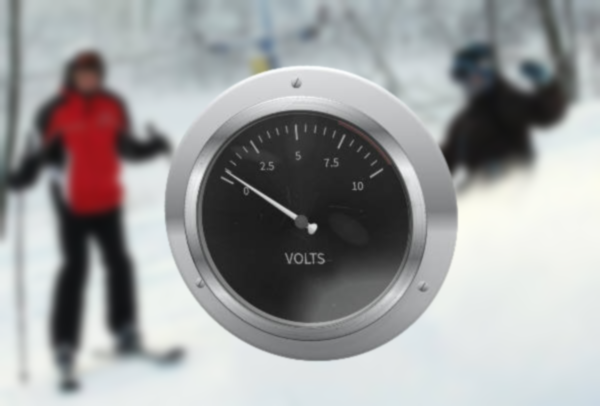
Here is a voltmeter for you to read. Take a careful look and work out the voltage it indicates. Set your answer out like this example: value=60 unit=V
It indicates value=0.5 unit=V
